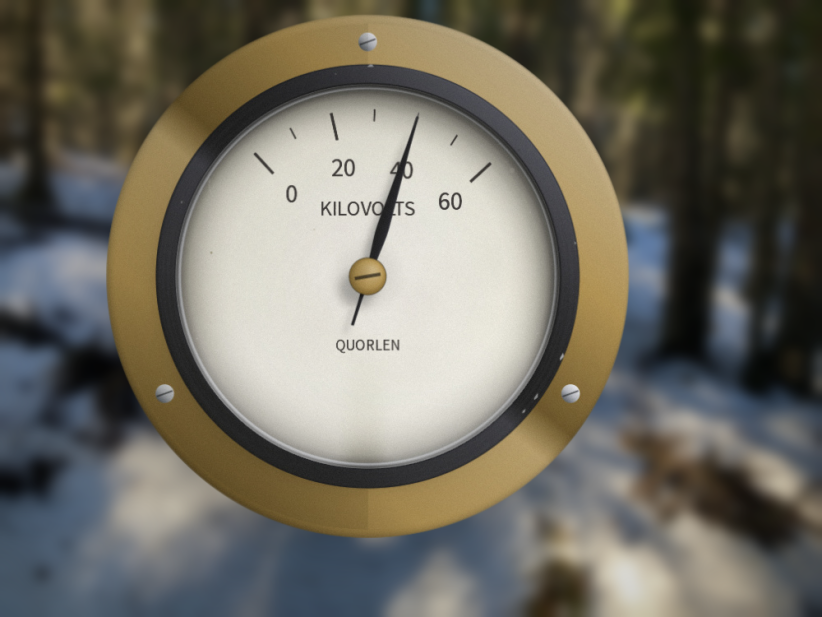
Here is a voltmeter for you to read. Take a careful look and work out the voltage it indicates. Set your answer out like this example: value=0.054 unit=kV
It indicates value=40 unit=kV
